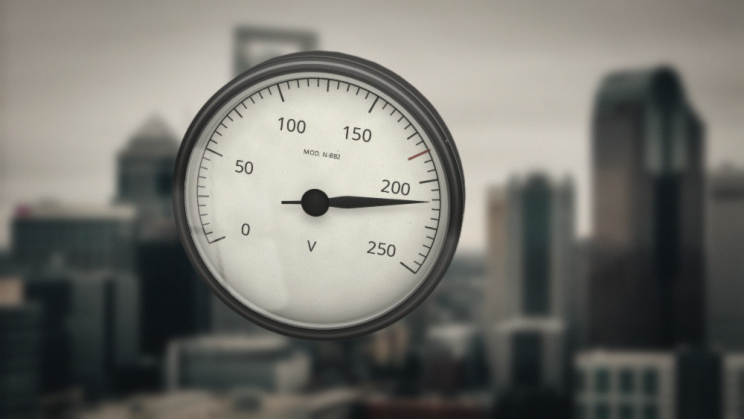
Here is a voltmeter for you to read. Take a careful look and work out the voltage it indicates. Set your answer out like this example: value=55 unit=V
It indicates value=210 unit=V
